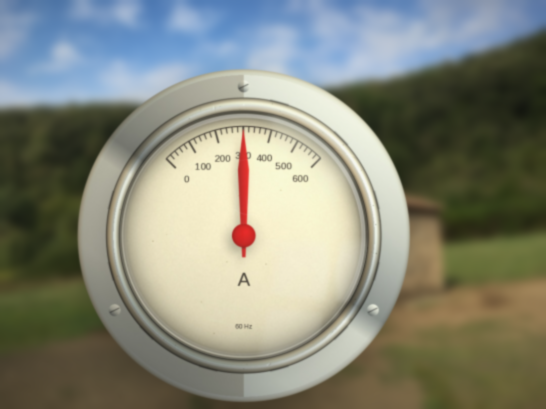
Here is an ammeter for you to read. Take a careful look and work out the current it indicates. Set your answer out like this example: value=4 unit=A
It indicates value=300 unit=A
